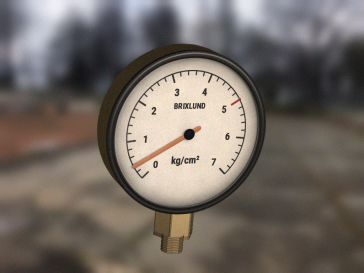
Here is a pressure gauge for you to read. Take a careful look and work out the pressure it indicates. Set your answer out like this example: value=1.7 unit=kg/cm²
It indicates value=0.4 unit=kg/cm²
